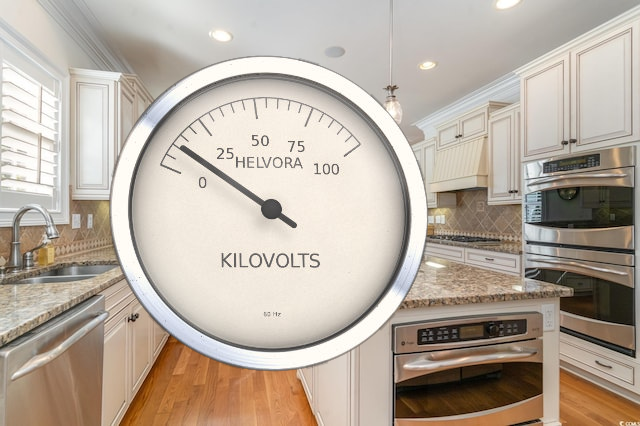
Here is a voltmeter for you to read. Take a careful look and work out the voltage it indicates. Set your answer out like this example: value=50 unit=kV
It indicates value=10 unit=kV
